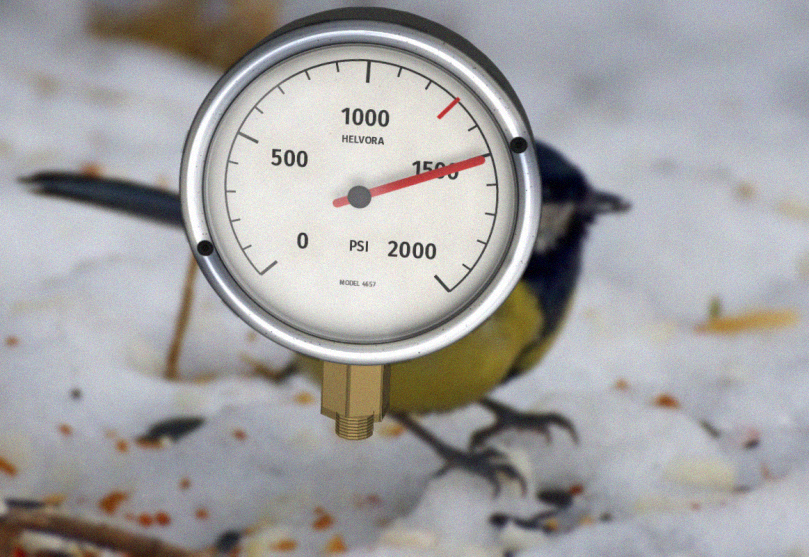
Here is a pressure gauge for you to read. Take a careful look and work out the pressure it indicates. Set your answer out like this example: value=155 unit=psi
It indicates value=1500 unit=psi
